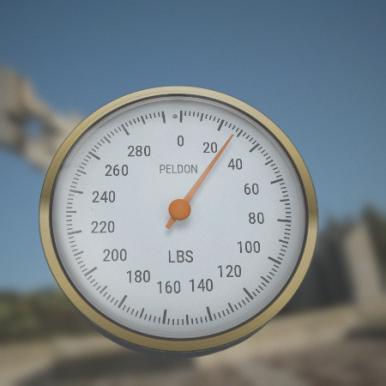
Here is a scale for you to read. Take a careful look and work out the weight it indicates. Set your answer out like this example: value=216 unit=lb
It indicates value=28 unit=lb
